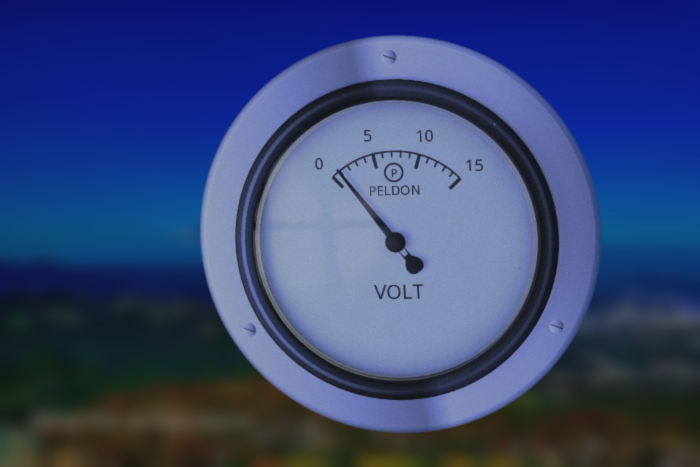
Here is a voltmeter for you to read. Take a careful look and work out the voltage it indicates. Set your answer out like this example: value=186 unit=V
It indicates value=1 unit=V
